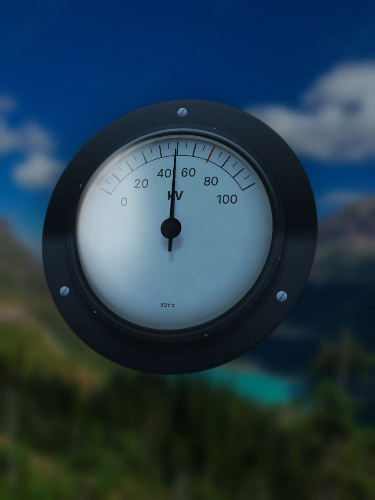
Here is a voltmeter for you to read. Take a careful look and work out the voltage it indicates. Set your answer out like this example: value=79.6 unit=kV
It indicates value=50 unit=kV
